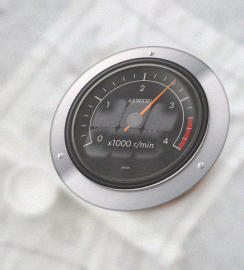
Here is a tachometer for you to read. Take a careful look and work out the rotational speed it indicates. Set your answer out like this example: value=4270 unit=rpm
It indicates value=2600 unit=rpm
